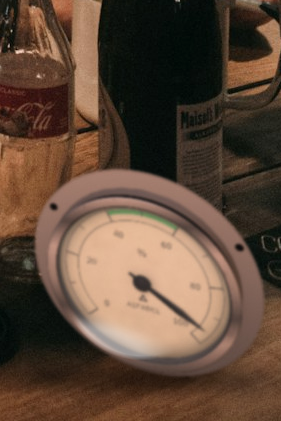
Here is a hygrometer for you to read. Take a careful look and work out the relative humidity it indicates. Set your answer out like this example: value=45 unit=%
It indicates value=95 unit=%
